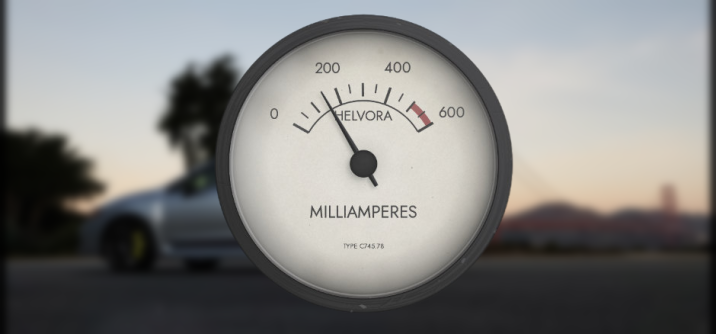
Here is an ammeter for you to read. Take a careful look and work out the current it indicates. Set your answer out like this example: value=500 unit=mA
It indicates value=150 unit=mA
